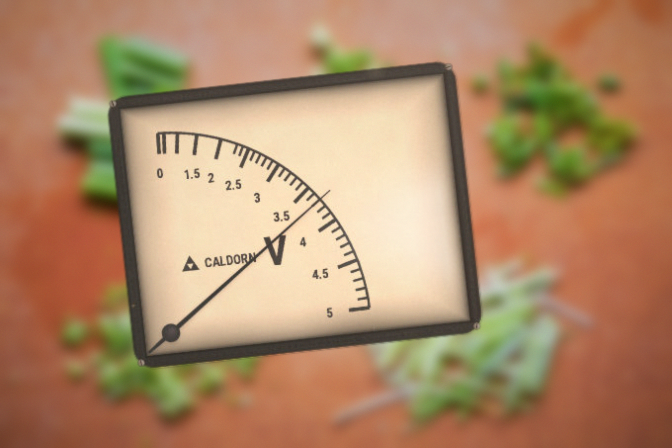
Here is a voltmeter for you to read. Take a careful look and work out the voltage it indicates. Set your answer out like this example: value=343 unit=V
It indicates value=3.7 unit=V
